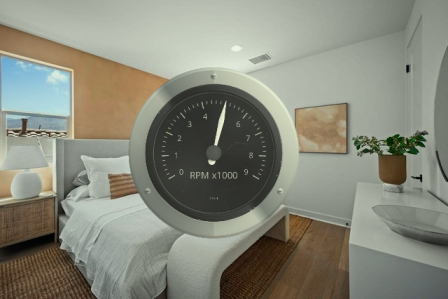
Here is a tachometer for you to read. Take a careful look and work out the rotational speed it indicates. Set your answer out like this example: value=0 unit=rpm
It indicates value=5000 unit=rpm
